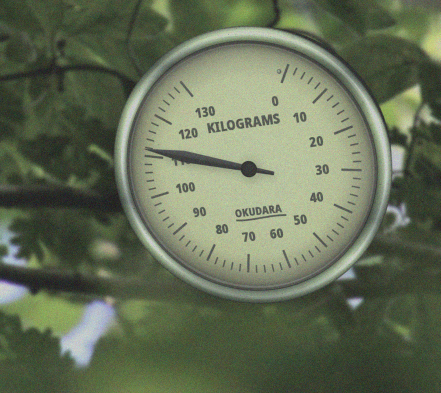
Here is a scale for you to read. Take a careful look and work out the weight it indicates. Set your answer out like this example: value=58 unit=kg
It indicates value=112 unit=kg
